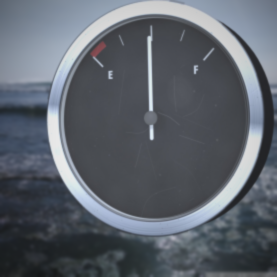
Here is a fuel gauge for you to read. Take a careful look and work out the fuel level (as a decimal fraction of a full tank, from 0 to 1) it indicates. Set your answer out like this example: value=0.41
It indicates value=0.5
